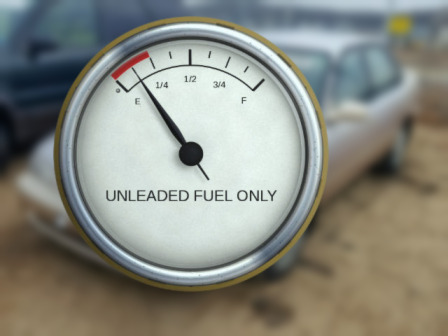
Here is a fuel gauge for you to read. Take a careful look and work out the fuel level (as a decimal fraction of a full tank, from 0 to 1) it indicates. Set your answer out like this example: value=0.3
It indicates value=0.125
